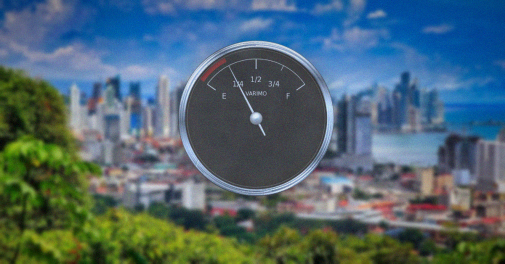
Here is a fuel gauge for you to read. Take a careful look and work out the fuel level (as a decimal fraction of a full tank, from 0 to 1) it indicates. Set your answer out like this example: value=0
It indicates value=0.25
